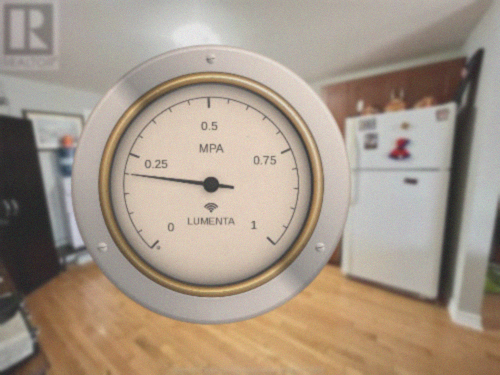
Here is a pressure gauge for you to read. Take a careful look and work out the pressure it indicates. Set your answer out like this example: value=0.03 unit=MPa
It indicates value=0.2 unit=MPa
